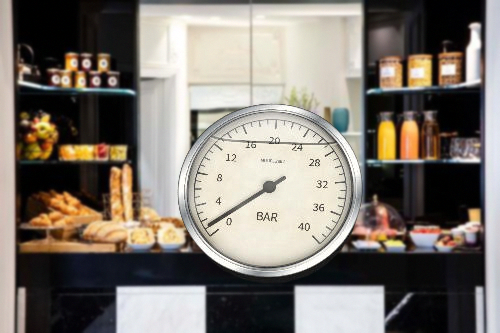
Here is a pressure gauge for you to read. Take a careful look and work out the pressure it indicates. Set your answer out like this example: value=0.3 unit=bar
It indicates value=1 unit=bar
